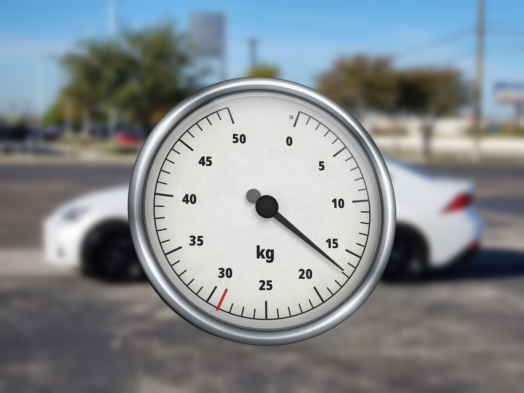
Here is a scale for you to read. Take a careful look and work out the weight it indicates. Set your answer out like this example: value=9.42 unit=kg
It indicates value=17 unit=kg
